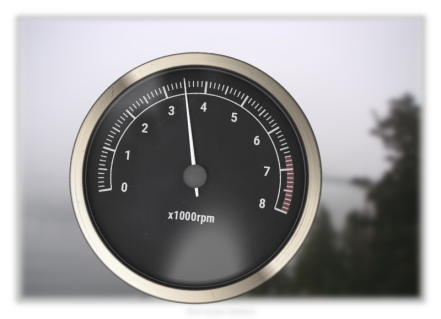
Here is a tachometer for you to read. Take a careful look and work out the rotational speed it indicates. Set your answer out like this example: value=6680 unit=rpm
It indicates value=3500 unit=rpm
